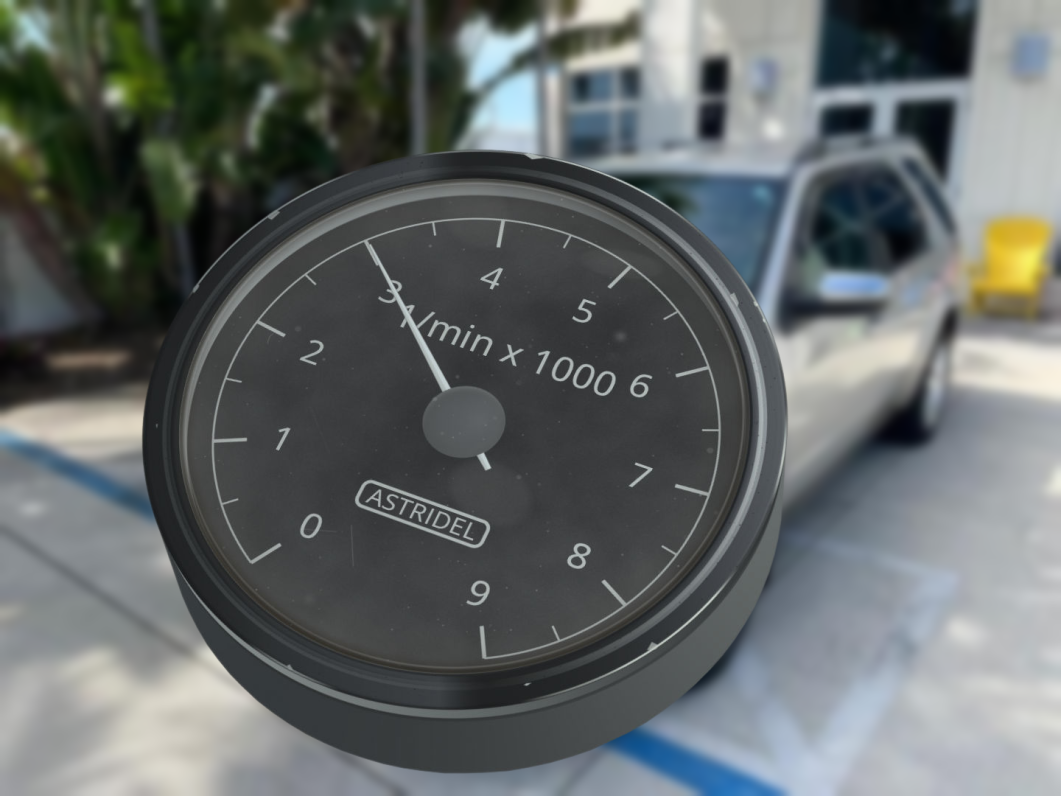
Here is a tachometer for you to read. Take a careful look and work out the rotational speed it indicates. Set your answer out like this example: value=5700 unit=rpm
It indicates value=3000 unit=rpm
